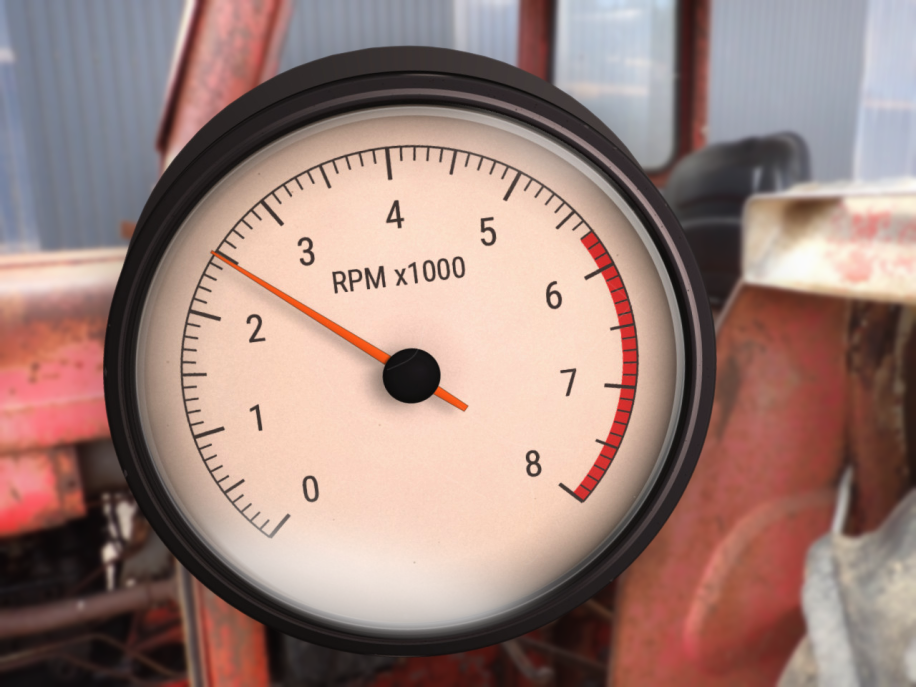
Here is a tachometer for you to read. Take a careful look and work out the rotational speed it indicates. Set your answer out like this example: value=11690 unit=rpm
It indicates value=2500 unit=rpm
